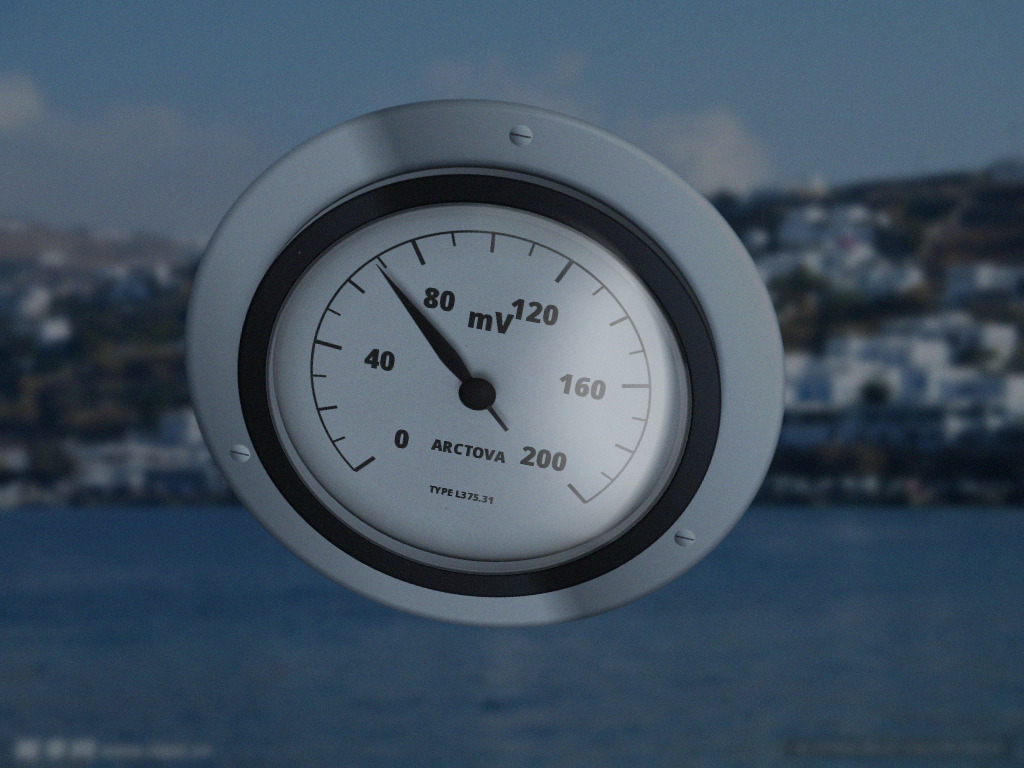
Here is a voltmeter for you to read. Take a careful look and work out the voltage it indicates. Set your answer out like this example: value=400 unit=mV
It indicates value=70 unit=mV
